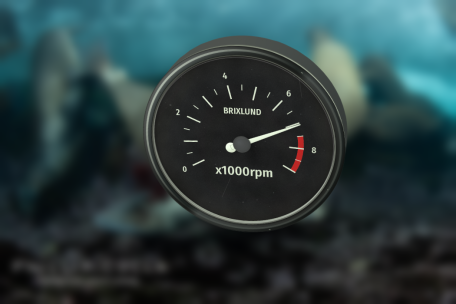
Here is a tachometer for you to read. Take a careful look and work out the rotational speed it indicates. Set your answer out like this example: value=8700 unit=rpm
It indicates value=7000 unit=rpm
